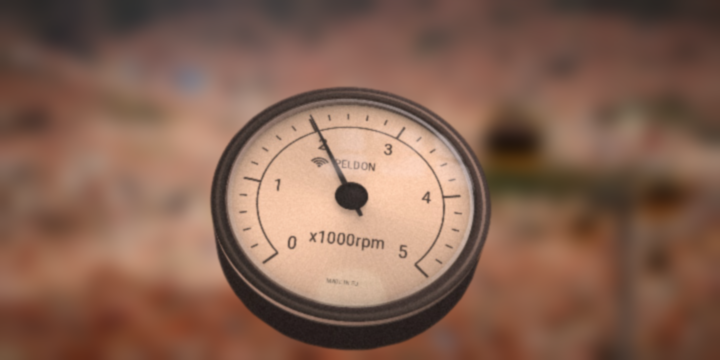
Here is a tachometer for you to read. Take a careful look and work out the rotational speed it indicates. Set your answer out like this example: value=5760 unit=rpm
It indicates value=2000 unit=rpm
